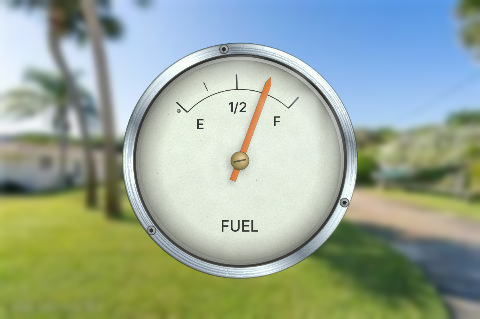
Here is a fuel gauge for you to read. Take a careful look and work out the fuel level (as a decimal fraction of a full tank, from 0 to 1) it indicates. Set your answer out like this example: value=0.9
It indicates value=0.75
